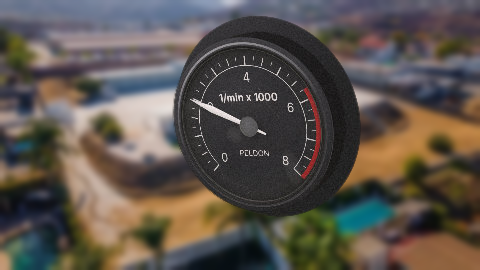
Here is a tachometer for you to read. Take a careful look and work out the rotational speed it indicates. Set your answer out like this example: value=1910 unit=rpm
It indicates value=2000 unit=rpm
